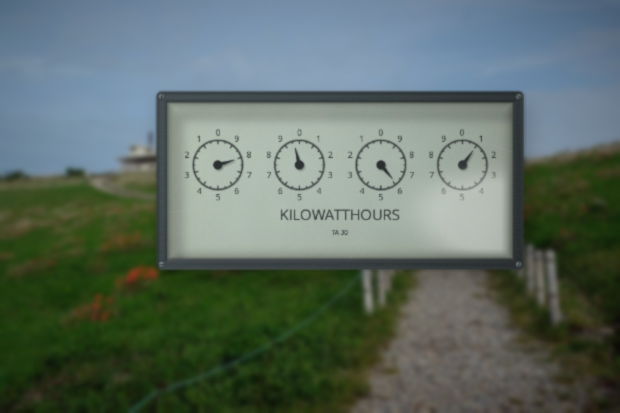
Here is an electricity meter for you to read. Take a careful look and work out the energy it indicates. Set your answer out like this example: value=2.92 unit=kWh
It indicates value=7961 unit=kWh
